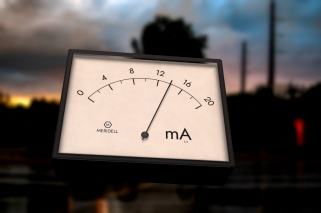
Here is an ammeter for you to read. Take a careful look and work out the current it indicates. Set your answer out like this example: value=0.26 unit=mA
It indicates value=14 unit=mA
